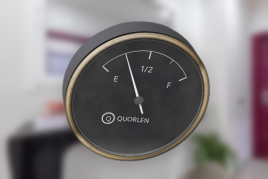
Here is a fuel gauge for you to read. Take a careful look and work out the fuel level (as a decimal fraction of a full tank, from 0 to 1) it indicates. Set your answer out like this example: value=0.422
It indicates value=0.25
